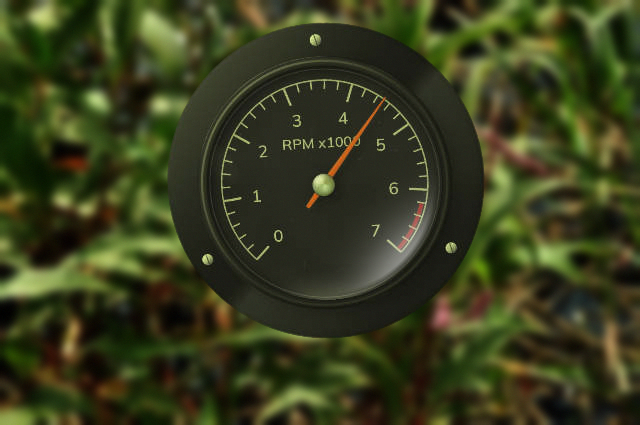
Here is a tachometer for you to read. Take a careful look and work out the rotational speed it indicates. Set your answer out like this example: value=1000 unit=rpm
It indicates value=4500 unit=rpm
